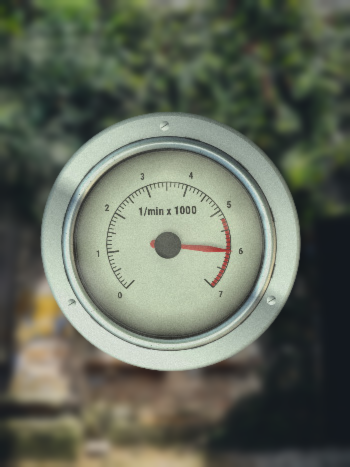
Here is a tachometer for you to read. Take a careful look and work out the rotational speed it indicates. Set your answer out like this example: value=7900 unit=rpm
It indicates value=6000 unit=rpm
